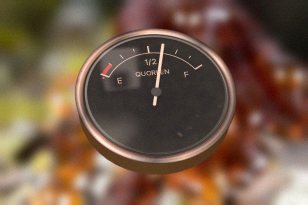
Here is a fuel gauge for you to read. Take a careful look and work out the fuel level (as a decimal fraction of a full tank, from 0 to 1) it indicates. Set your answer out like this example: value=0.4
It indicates value=0.625
